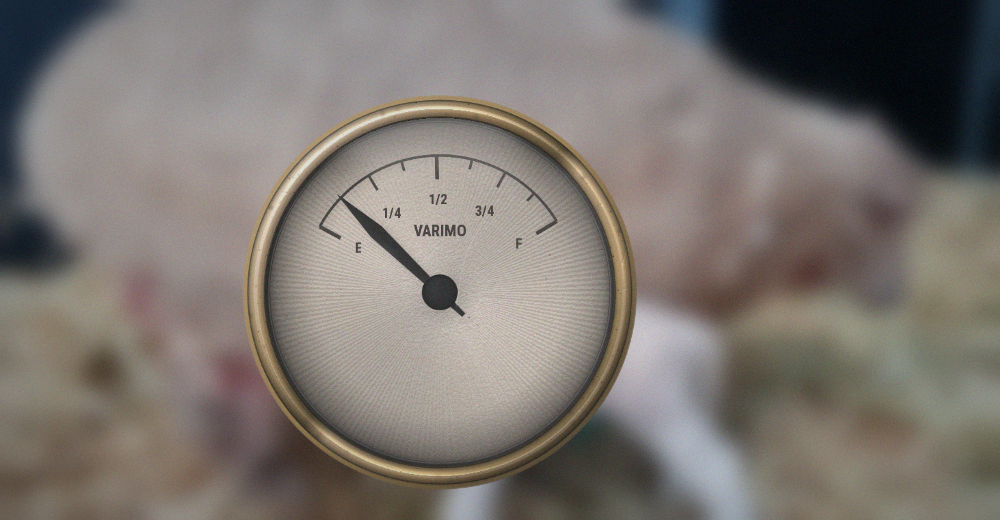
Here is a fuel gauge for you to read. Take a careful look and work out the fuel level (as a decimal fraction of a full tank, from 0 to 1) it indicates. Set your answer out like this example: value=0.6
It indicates value=0.125
